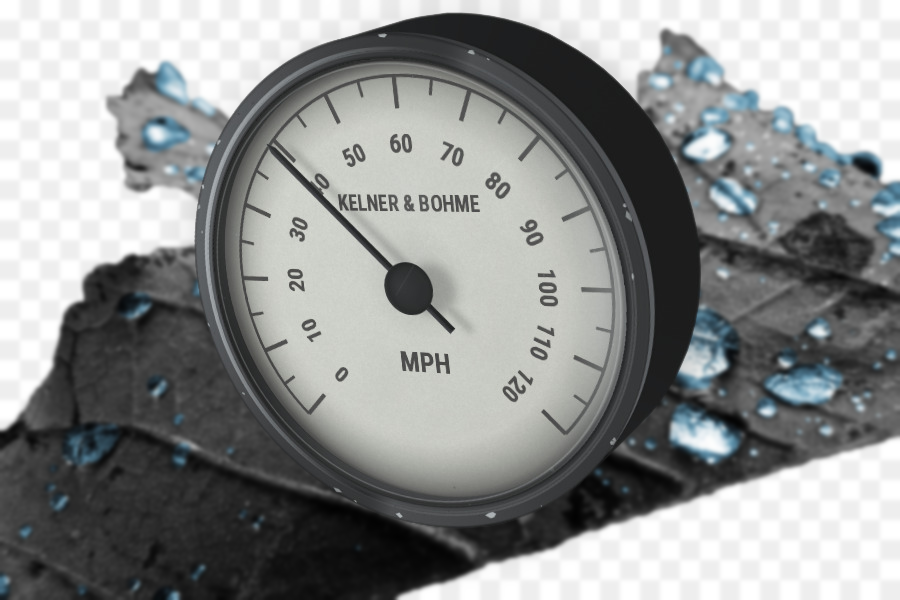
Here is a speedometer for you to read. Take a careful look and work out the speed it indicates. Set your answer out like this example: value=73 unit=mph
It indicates value=40 unit=mph
